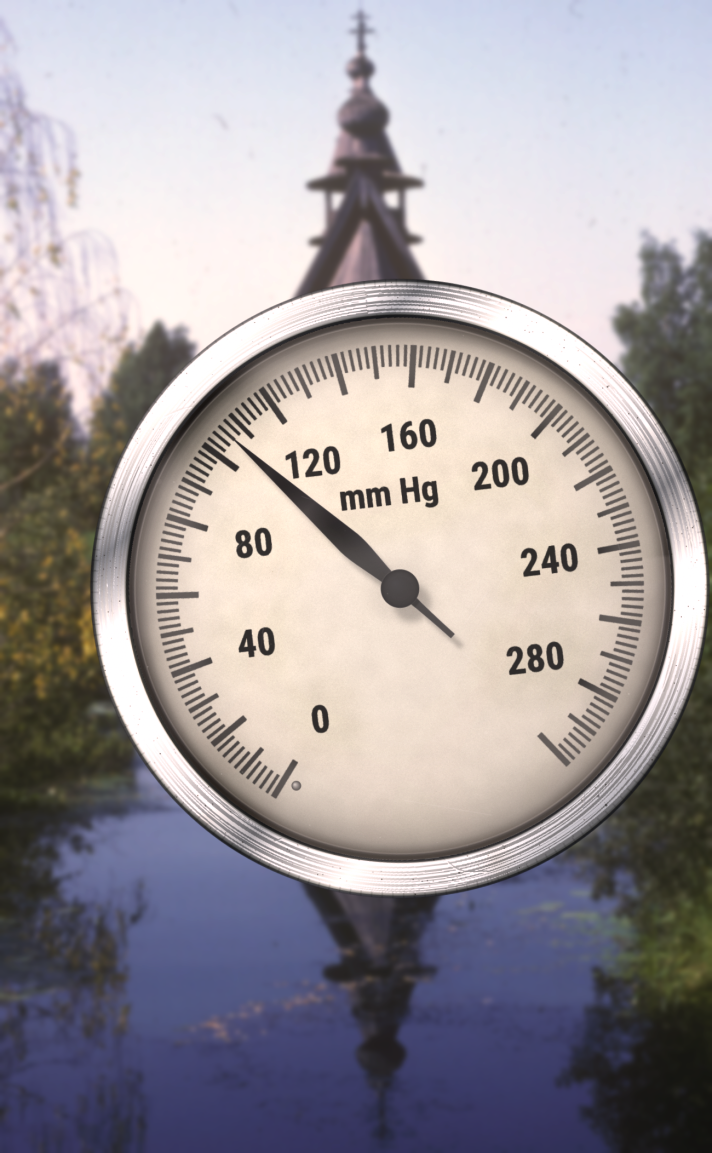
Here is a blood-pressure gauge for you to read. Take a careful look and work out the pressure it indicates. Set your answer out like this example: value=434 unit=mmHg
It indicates value=106 unit=mmHg
